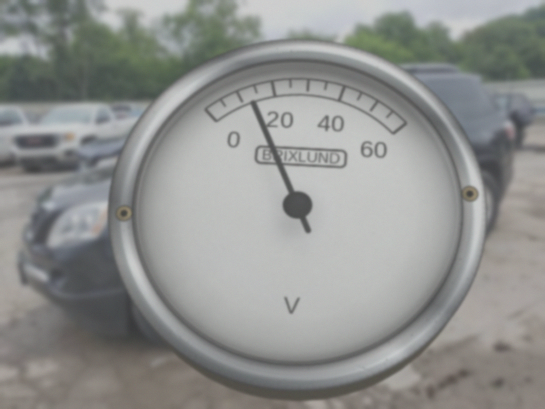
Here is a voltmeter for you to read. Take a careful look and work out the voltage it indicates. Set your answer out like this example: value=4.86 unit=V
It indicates value=12.5 unit=V
